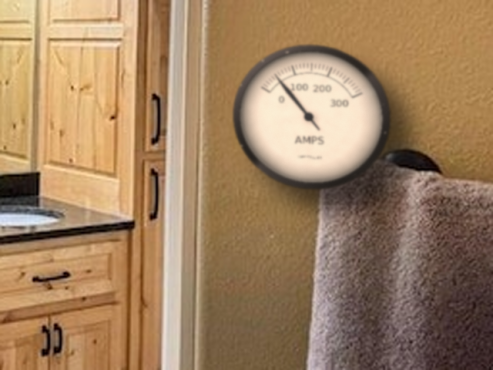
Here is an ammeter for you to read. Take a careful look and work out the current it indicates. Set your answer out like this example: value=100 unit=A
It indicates value=50 unit=A
